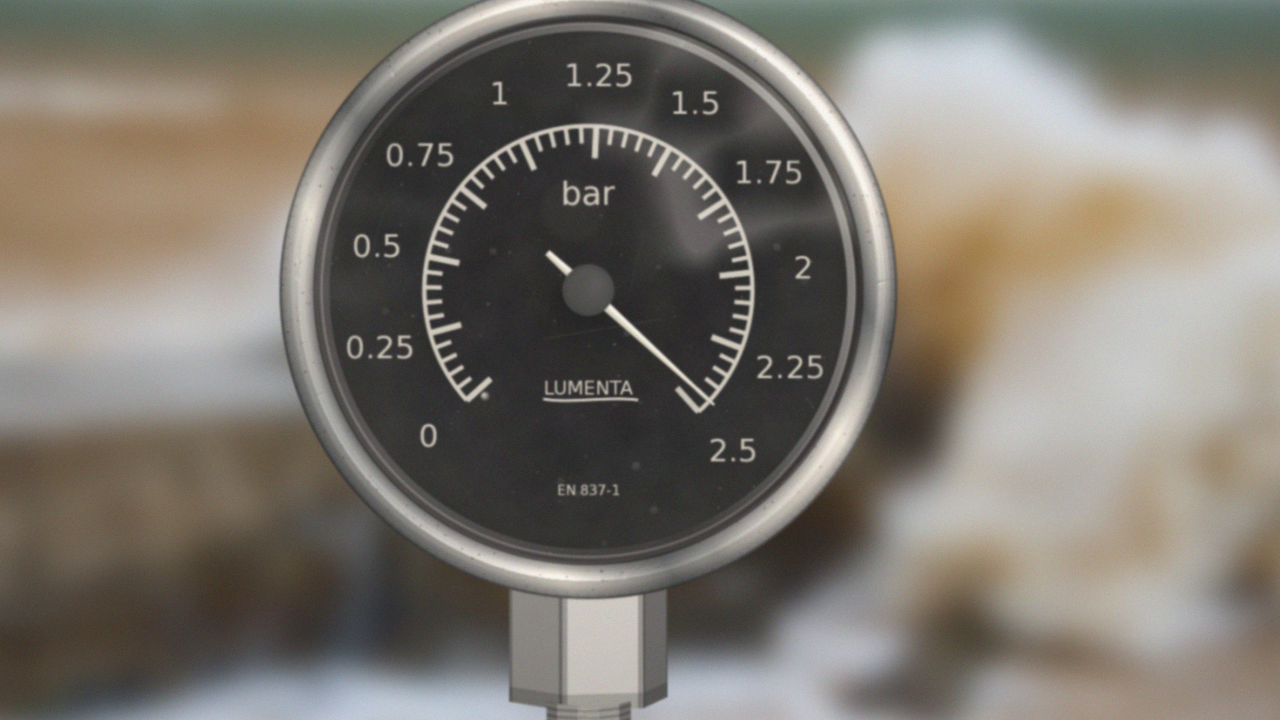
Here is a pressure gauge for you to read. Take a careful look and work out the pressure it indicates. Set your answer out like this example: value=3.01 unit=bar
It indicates value=2.45 unit=bar
